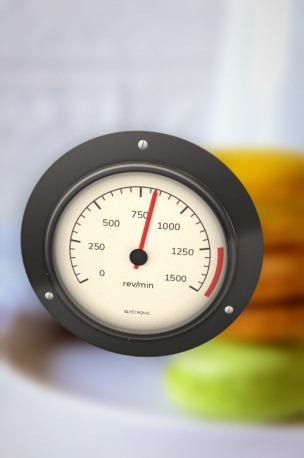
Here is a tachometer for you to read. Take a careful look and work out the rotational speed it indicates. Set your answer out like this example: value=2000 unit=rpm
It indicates value=825 unit=rpm
